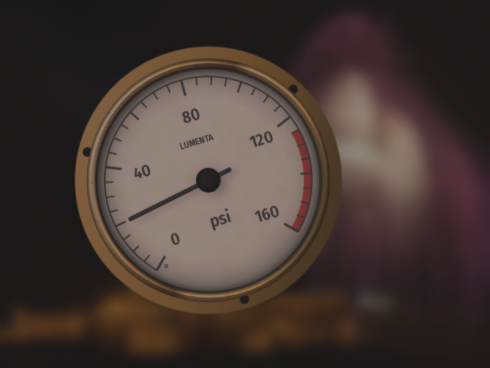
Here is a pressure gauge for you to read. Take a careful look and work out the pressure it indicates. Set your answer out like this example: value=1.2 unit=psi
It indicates value=20 unit=psi
